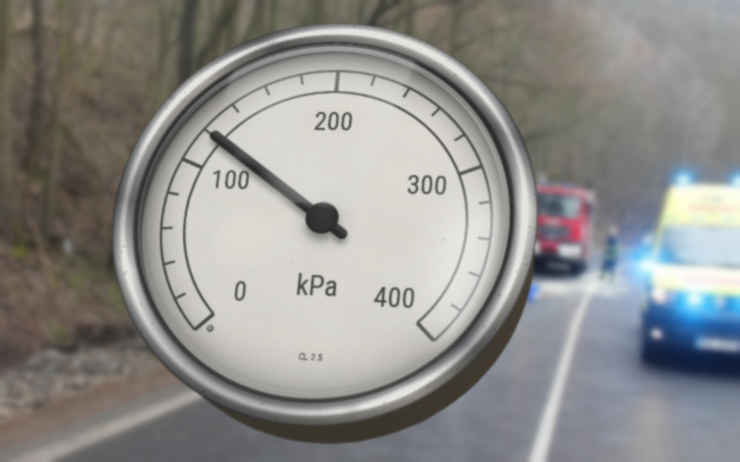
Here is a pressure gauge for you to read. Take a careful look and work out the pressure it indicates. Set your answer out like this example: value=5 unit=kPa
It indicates value=120 unit=kPa
